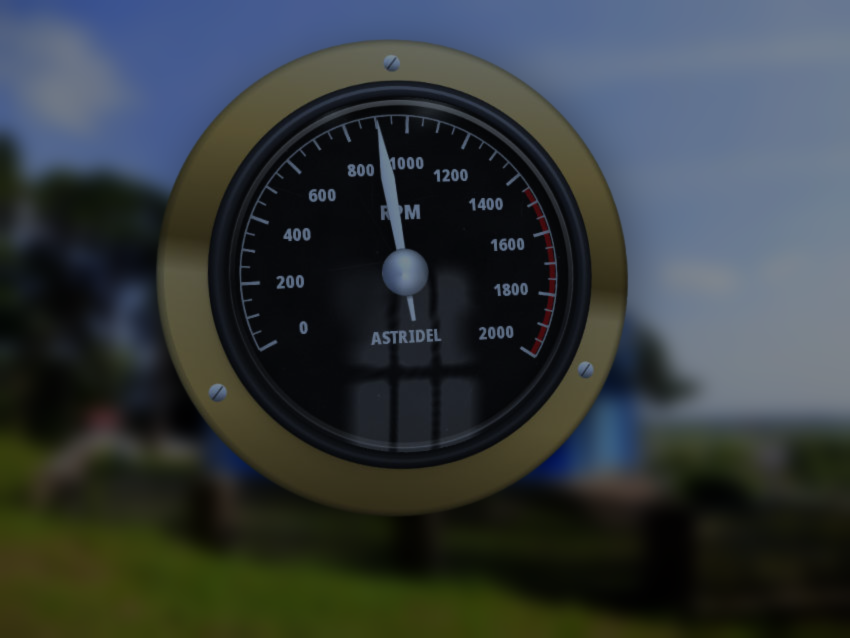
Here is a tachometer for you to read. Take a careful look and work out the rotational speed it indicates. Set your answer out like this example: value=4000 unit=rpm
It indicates value=900 unit=rpm
